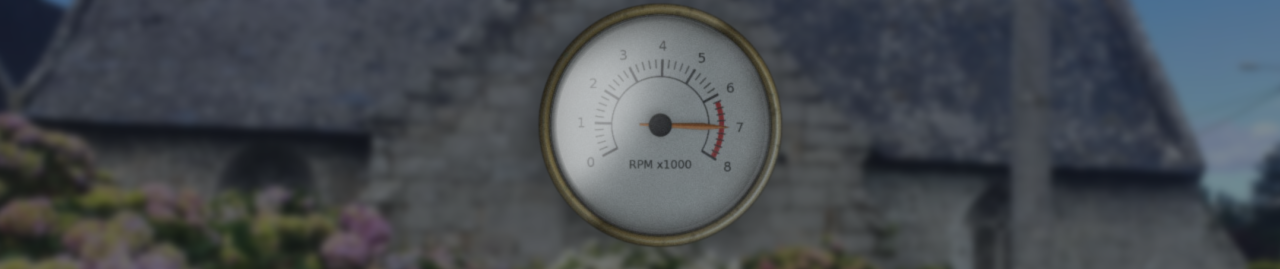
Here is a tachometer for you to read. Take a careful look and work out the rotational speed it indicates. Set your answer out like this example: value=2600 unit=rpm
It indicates value=7000 unit=rpm
